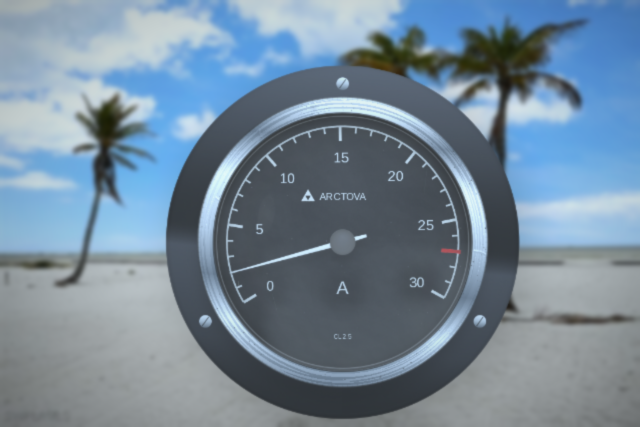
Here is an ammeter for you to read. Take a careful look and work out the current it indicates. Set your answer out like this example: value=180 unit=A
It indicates value=2 unit=A
